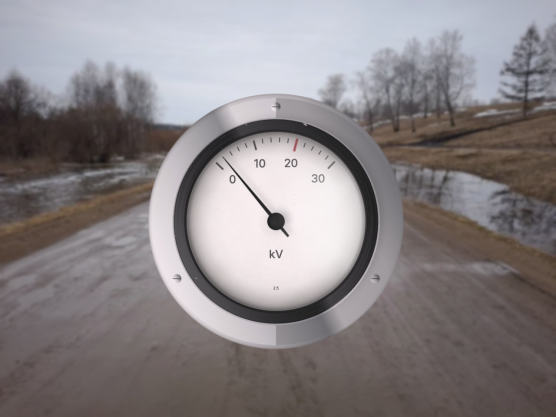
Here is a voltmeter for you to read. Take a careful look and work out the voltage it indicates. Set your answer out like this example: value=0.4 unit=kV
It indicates value=2 unit=kV
